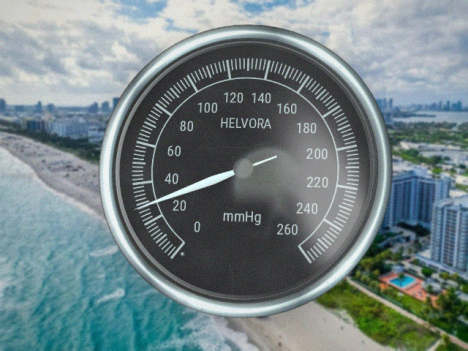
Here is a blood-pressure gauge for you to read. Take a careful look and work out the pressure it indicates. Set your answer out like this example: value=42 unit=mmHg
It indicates value=28 unit=mmHg
